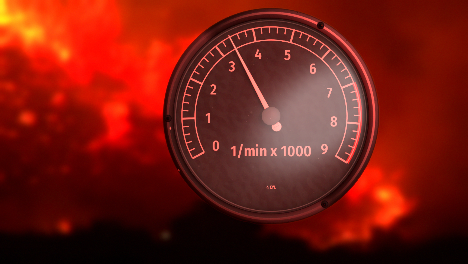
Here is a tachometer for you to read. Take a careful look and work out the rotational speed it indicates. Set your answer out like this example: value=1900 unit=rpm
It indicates value=3400 unit=rpm
